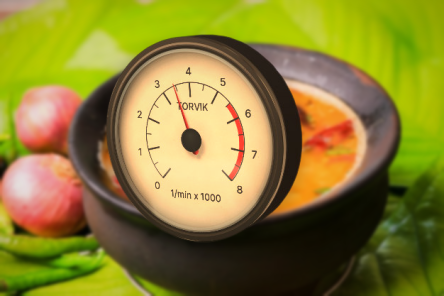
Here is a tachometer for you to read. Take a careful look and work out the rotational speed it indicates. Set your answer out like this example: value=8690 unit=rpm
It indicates value=3500 unit=rpm
